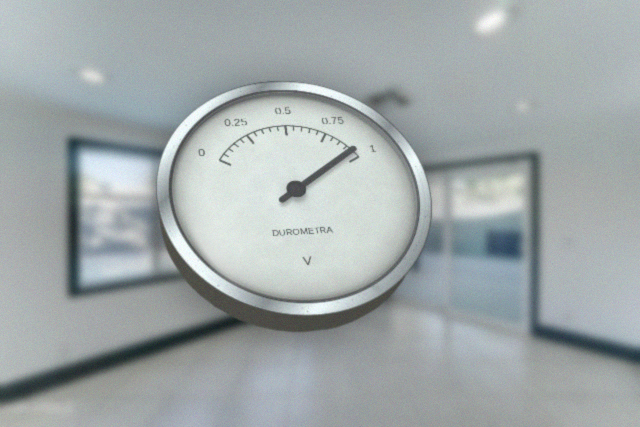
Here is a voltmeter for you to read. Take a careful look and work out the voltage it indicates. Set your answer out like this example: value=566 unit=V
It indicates value=0.95 unit=V
